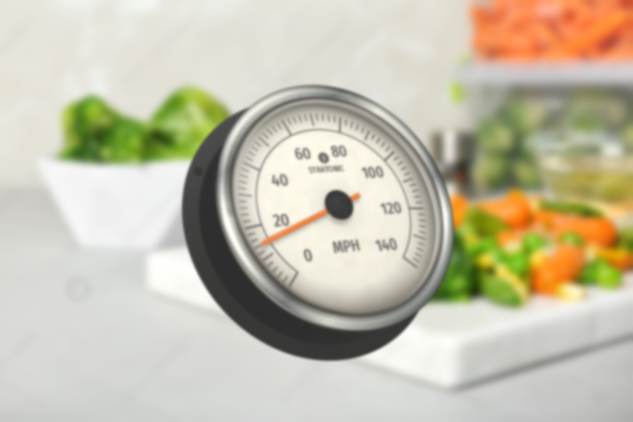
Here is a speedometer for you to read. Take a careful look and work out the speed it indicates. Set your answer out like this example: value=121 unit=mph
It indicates value=14 unit=mph
